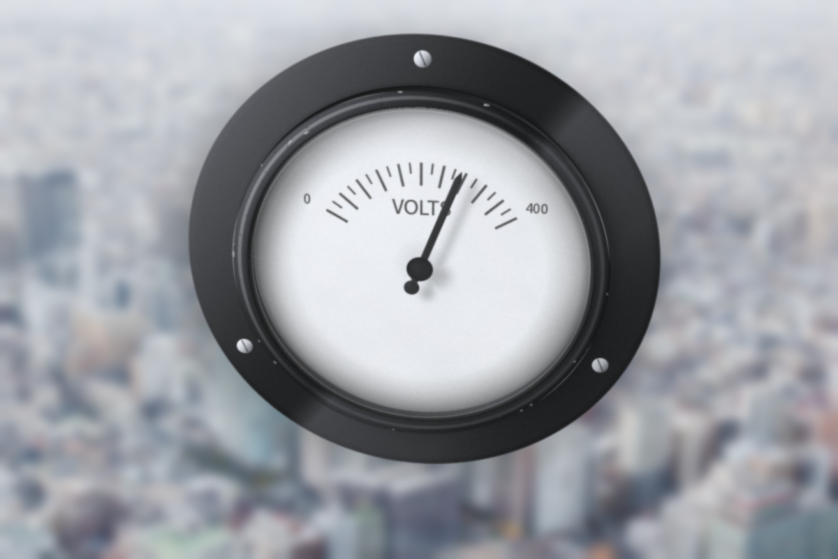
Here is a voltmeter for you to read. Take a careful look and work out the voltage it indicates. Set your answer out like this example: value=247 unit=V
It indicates value=270 unit=V
